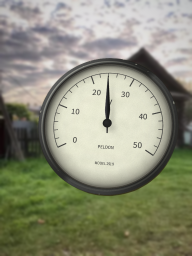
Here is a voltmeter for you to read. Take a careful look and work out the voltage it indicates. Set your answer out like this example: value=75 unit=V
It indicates value=24 unit=V
